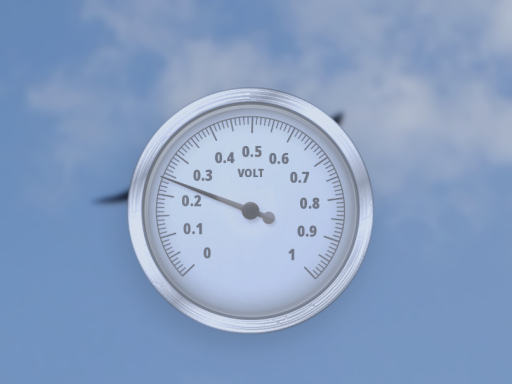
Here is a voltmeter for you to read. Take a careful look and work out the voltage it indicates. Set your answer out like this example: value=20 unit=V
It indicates value=0.24 unit=V
